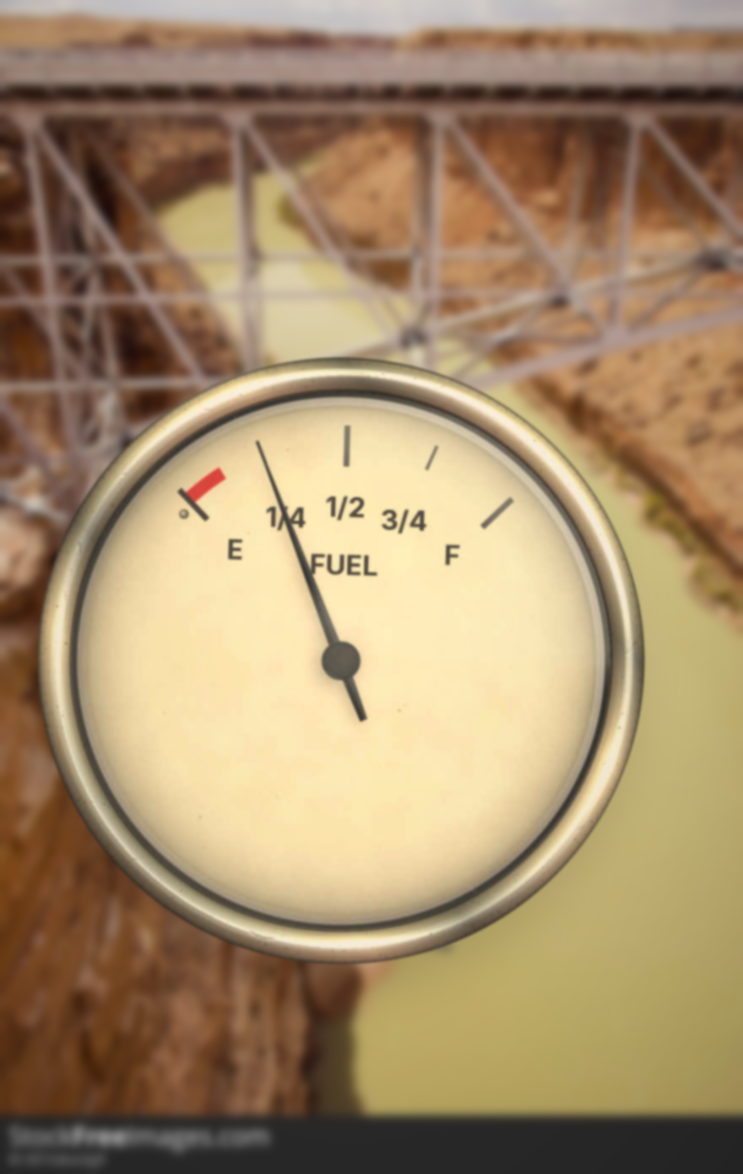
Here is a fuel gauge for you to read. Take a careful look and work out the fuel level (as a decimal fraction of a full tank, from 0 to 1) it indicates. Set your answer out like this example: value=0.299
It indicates value=0.25
